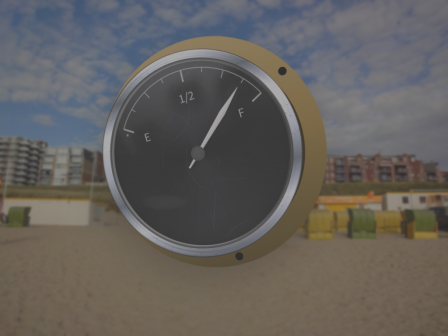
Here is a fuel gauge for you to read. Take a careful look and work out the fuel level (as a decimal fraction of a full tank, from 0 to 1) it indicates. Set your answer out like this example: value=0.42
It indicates value=0.875
